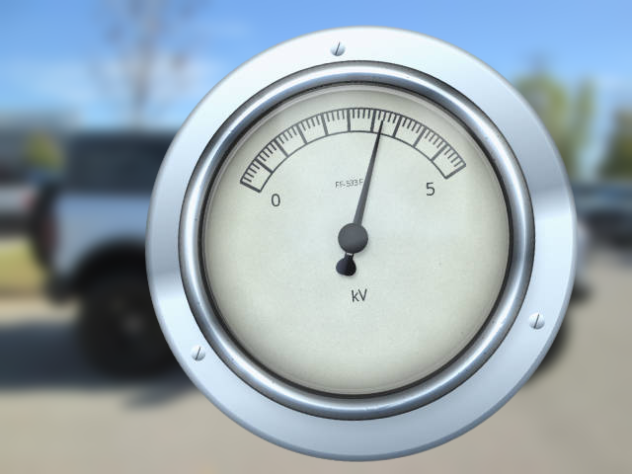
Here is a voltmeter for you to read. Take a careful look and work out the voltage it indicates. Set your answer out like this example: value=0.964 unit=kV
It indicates value=3.2 unit=kV
